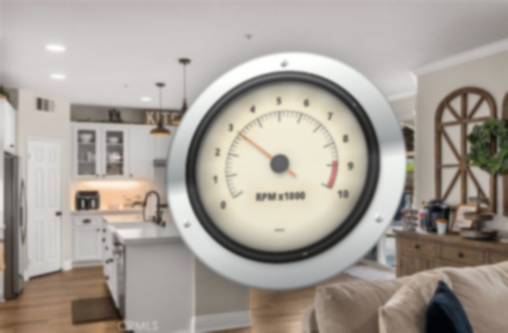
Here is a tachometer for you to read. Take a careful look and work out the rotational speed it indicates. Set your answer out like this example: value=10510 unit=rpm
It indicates value=3000 unit=rpm
